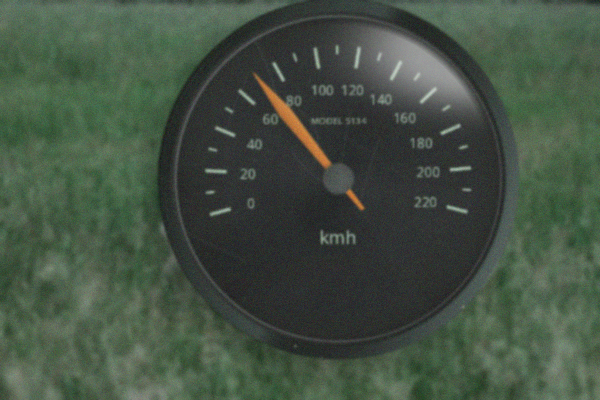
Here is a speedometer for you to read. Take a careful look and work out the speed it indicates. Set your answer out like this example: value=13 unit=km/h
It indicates value=70 unit=km/h
